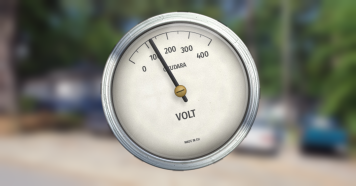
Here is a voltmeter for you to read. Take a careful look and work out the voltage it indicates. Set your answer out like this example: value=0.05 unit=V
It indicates value=125 unit=V
